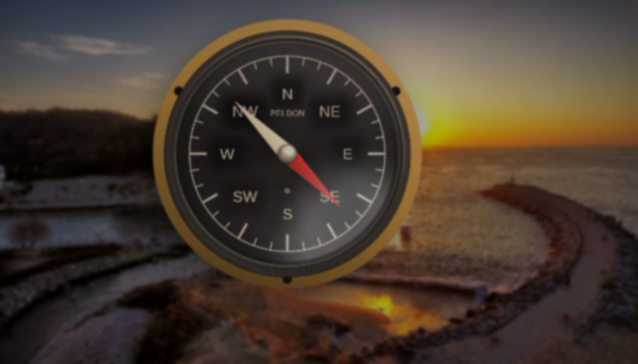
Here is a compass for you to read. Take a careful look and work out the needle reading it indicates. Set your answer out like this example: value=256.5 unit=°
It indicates value=135 unit=°
